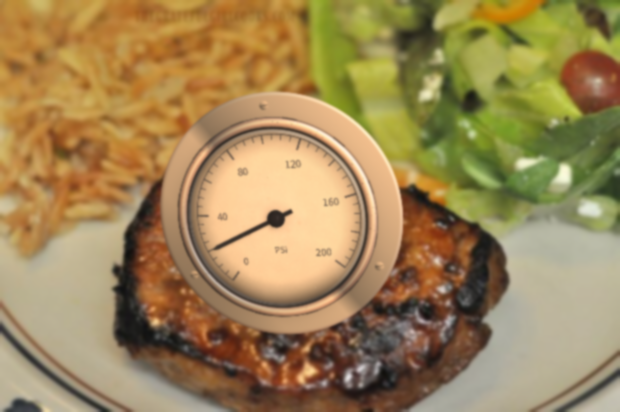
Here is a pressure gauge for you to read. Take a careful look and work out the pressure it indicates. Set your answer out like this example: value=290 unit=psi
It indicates value=20 unit=psi
